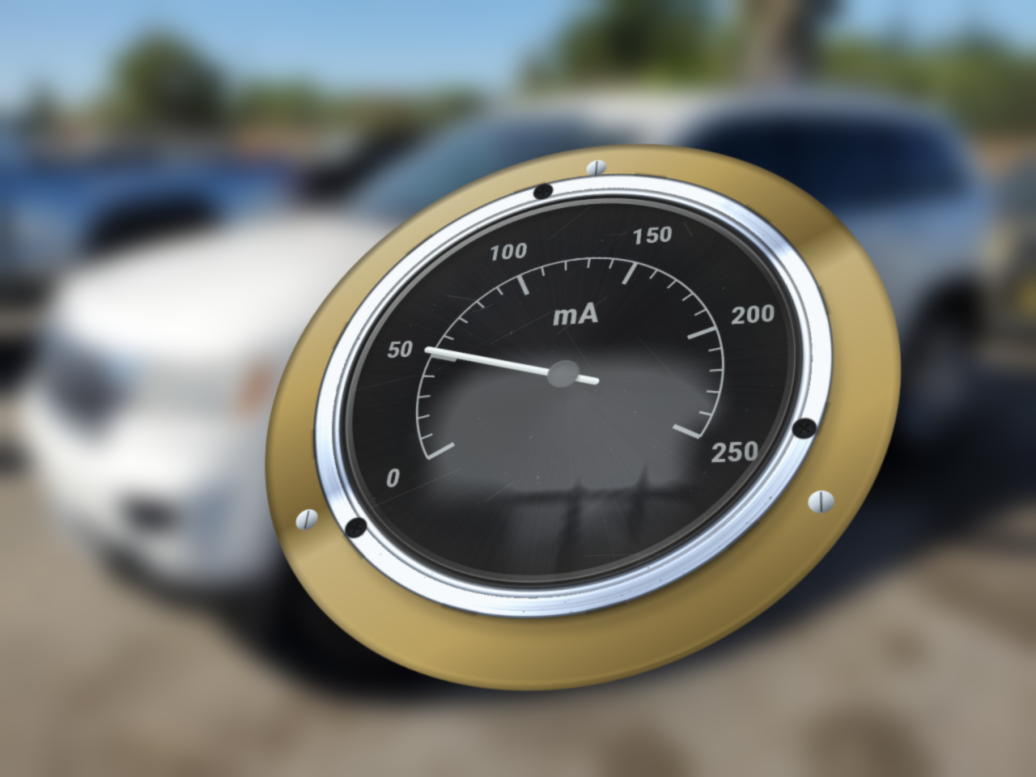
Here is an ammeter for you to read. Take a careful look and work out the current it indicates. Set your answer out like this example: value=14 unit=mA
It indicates value=50 unit=mA
